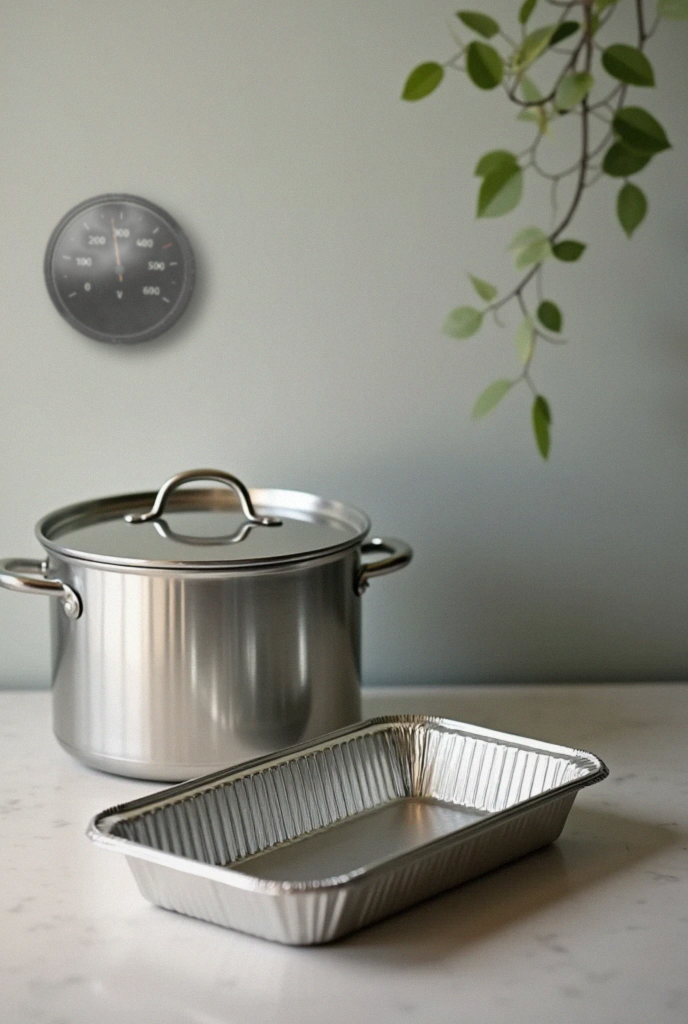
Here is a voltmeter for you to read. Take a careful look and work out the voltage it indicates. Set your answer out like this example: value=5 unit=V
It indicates value=275 unit=V
